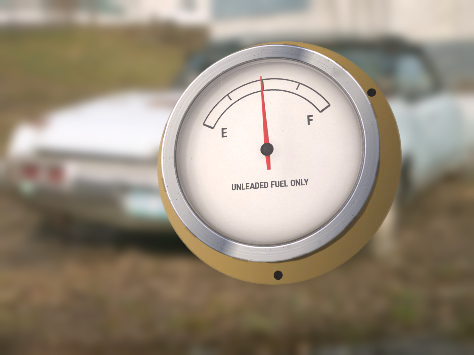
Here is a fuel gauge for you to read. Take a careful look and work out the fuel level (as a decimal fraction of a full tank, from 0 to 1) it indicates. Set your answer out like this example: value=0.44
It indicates value=0.5
